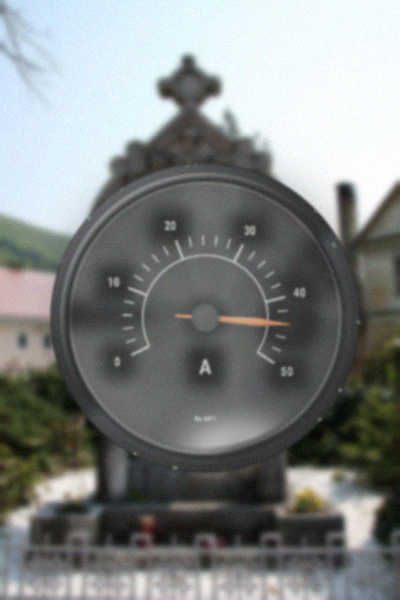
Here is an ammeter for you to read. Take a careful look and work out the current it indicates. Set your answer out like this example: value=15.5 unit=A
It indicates value=44 unit=A
